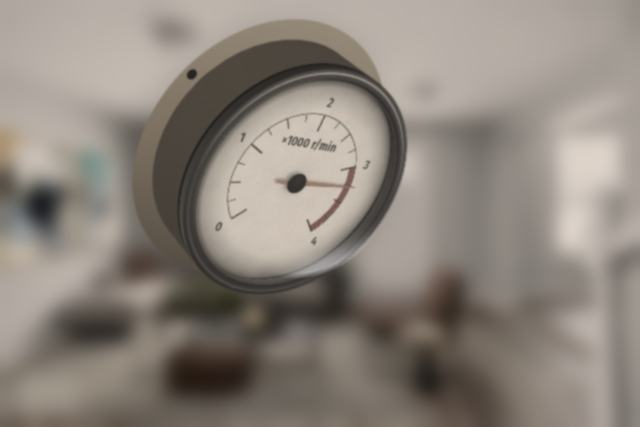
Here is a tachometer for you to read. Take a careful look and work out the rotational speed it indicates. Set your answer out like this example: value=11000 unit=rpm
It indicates value=3250 unit=rpm
